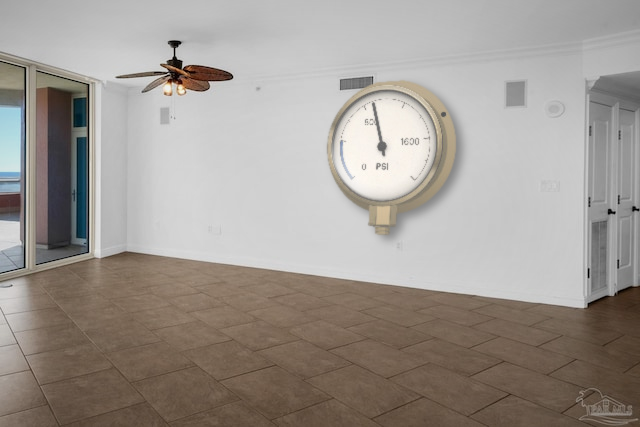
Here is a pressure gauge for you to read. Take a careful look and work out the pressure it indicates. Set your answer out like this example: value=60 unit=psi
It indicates value=900 unit=psi
